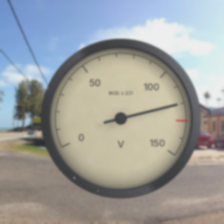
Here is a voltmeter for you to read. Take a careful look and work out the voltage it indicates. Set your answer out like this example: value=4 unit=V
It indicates value=120 unit=V
